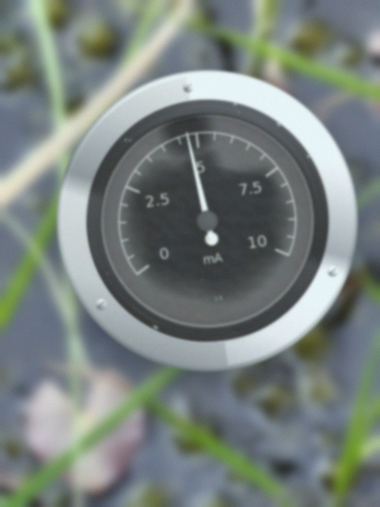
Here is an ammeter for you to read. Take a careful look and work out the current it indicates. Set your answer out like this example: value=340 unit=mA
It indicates value=4.75 unit=mA
